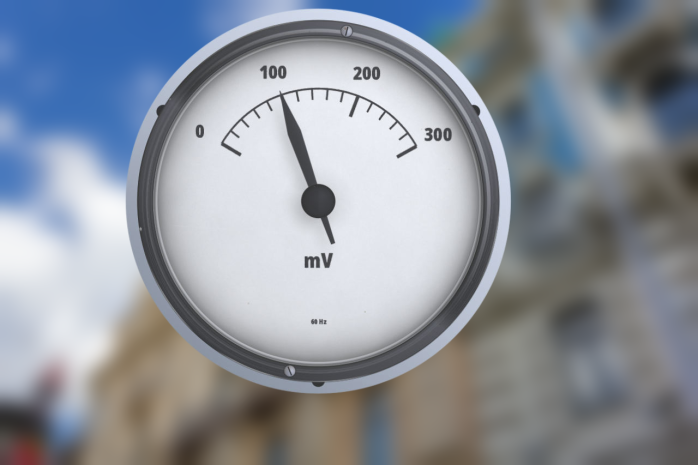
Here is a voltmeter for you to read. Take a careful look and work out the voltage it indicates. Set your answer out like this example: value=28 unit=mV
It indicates value=100 unit=mV
